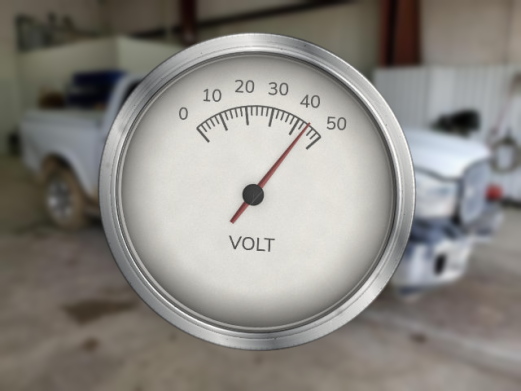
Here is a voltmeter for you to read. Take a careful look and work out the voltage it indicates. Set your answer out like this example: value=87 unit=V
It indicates value=44 unit=V
